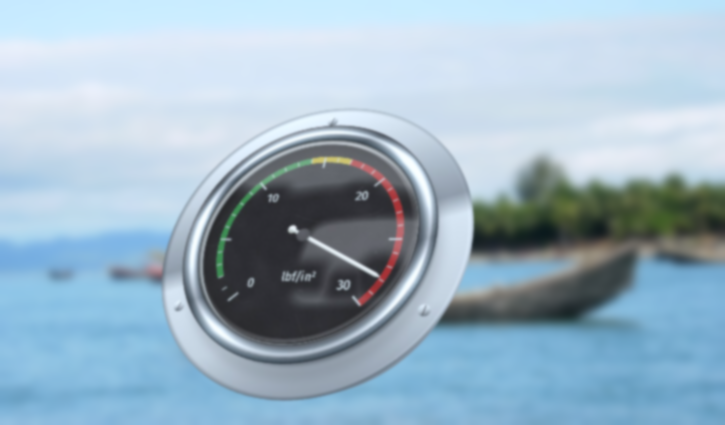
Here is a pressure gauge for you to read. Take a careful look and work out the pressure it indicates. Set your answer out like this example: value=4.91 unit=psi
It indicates value=28 unit=psi
